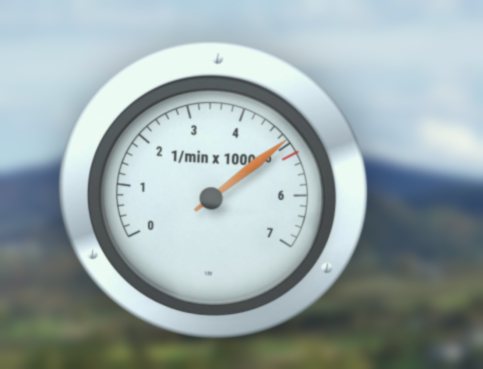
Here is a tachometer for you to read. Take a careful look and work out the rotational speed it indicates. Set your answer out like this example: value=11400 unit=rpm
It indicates value=4900 unit=rpm
